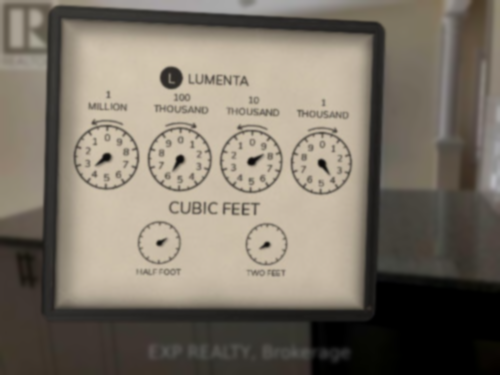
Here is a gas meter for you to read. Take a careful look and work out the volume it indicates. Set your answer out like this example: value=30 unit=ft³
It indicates value=358400 unit=ft³
